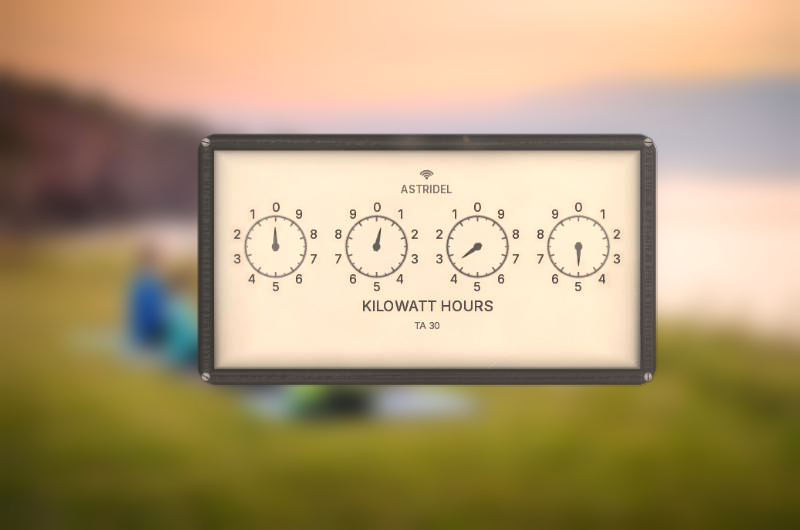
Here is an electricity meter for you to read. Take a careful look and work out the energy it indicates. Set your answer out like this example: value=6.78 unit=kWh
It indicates value=35 unit=kWh
